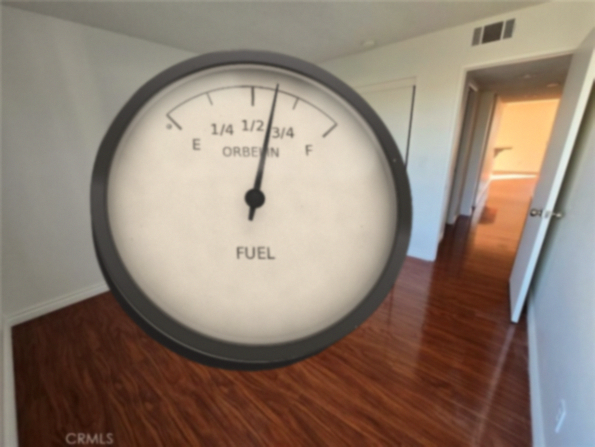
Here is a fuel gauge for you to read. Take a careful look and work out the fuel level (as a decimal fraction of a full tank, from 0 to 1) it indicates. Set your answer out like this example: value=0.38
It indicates value=0.625
